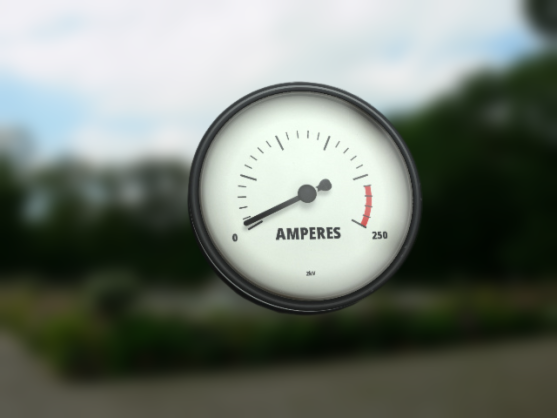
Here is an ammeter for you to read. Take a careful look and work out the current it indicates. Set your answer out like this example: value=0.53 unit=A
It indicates value=5 unit=A
